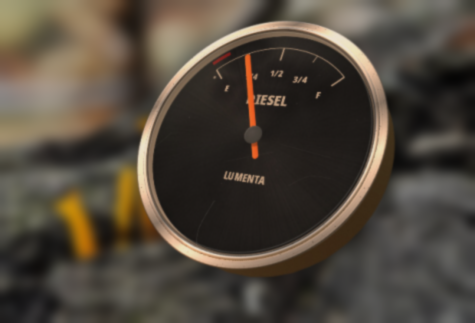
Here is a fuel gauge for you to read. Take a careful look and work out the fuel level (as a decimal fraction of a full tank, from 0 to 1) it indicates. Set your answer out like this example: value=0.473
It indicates value=0.25
